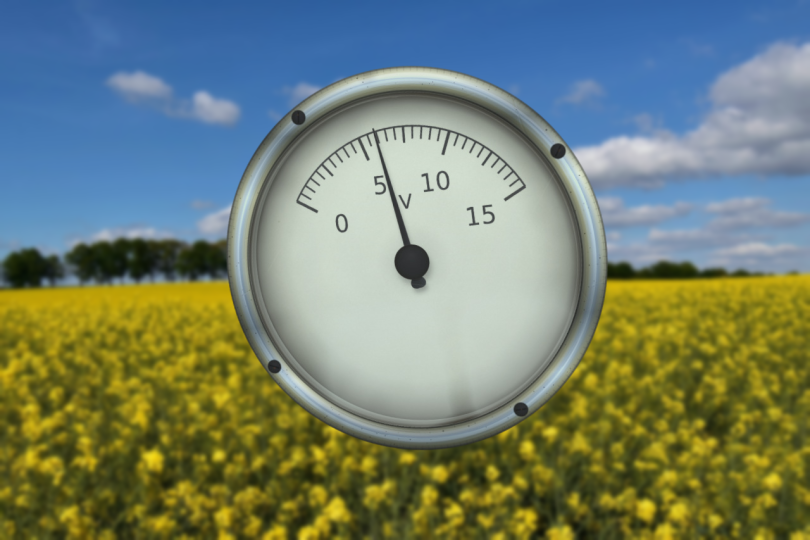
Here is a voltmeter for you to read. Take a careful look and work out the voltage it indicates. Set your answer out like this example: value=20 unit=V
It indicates value=6 unit=V
